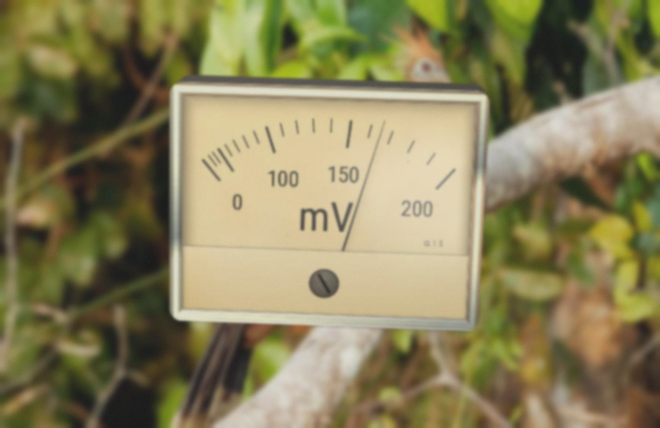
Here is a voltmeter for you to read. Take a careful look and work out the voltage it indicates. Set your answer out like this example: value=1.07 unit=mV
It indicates value=165 unit=mV
